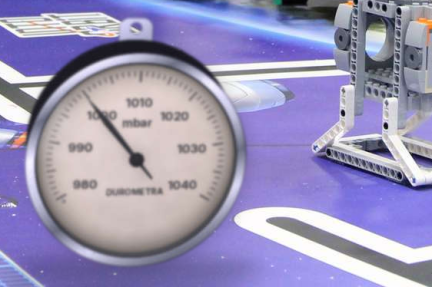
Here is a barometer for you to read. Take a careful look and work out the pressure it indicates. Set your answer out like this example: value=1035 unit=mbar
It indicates value=1000 unit=mbar
